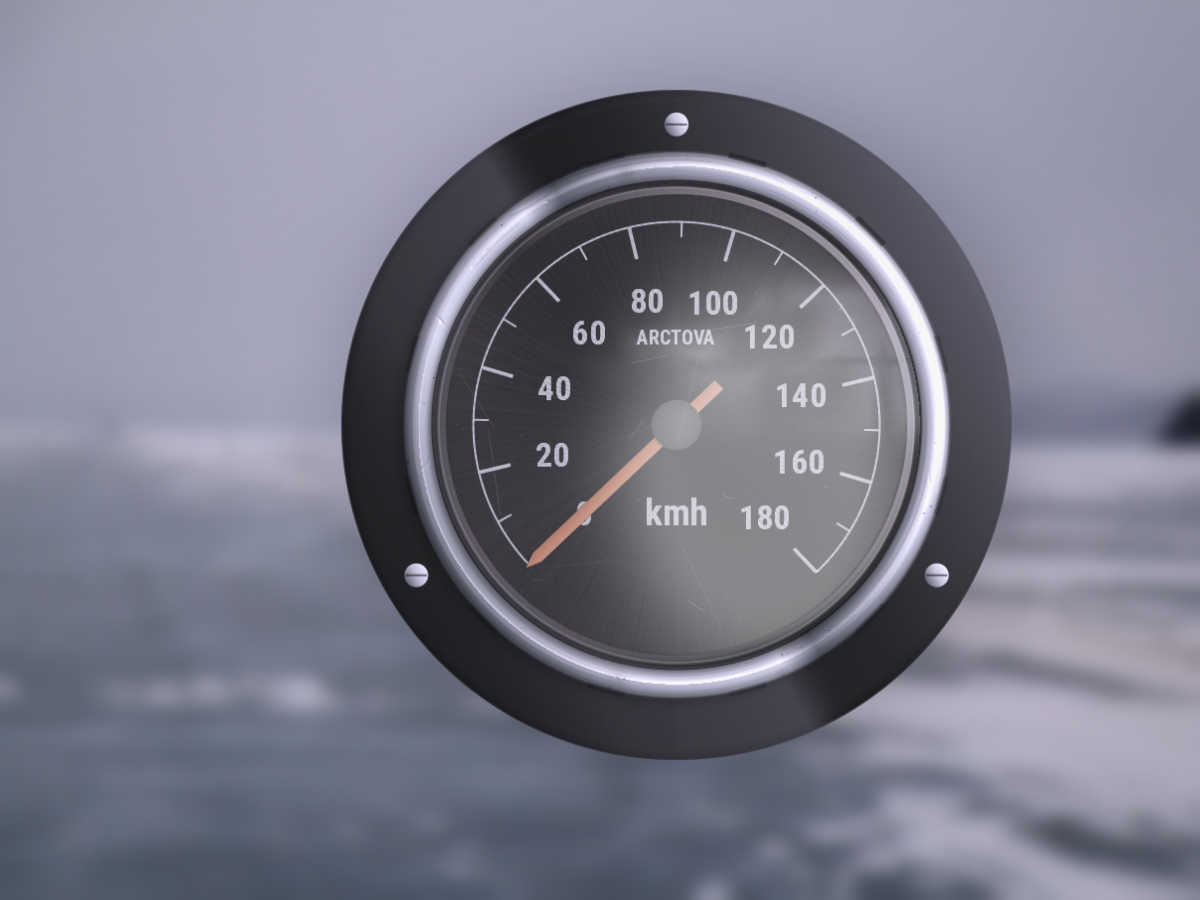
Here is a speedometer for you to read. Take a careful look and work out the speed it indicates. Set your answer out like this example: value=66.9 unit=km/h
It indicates value=0 unit=km/h
